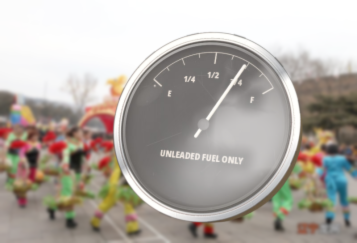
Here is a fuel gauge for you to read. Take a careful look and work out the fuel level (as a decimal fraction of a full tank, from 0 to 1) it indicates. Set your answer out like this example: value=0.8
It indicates value=0.75
